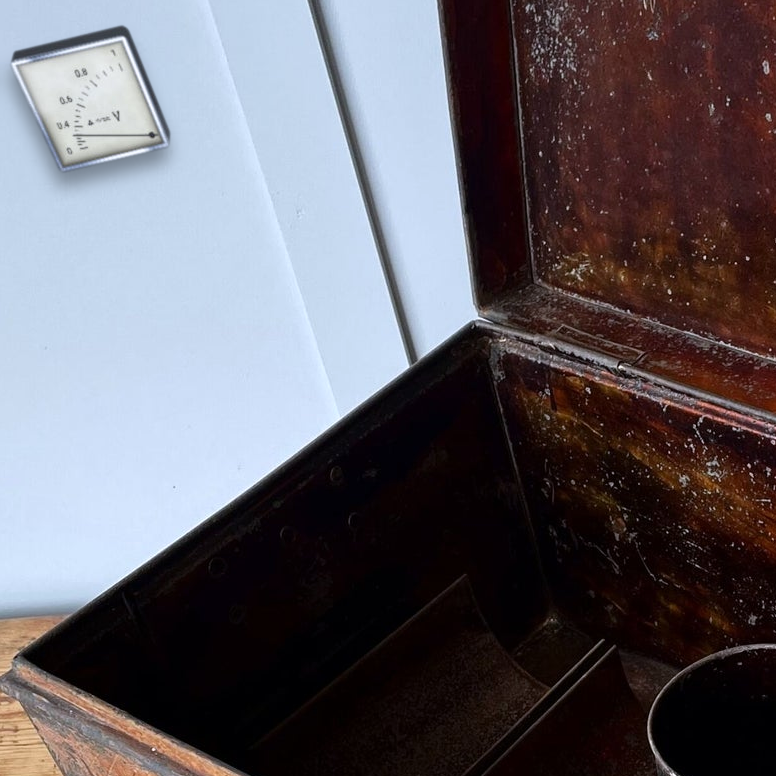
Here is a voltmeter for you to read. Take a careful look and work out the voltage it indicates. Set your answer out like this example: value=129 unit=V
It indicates value=0.3 unit=V
